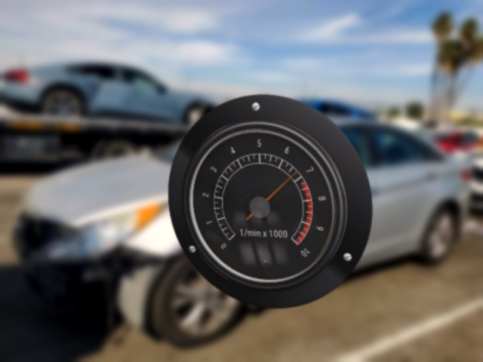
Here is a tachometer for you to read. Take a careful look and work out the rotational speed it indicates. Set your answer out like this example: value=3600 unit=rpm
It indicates value=6750 unit=rpm
